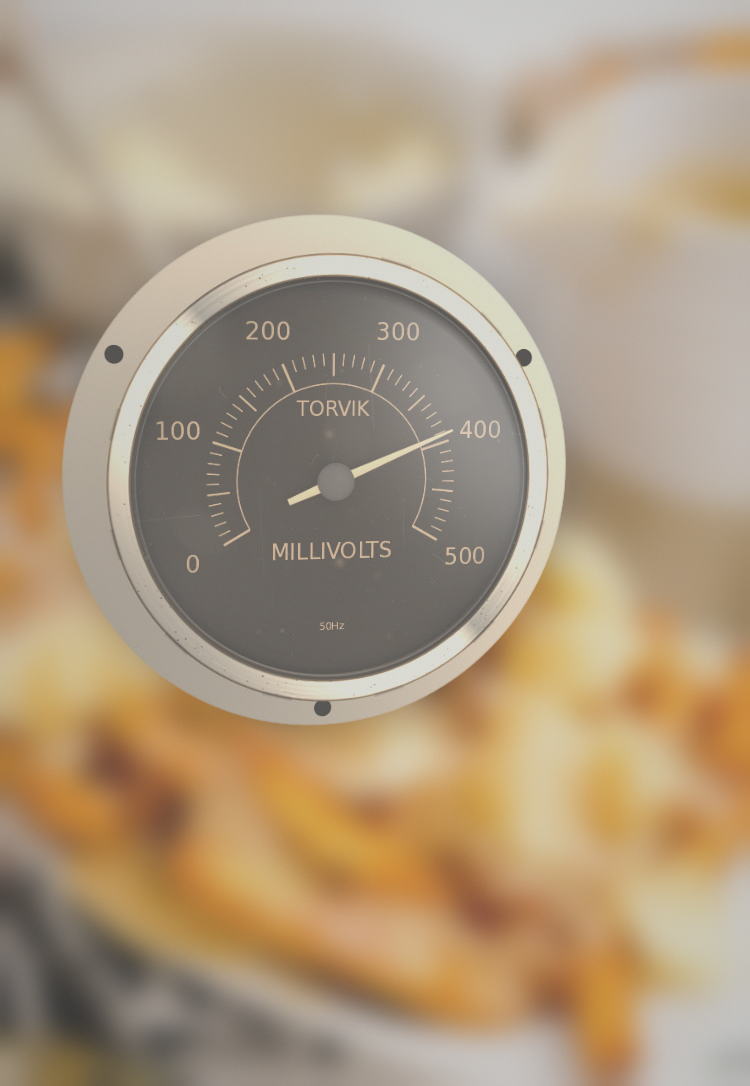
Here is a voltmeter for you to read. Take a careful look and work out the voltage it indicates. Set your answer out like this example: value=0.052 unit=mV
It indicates value=390 unit=mV
